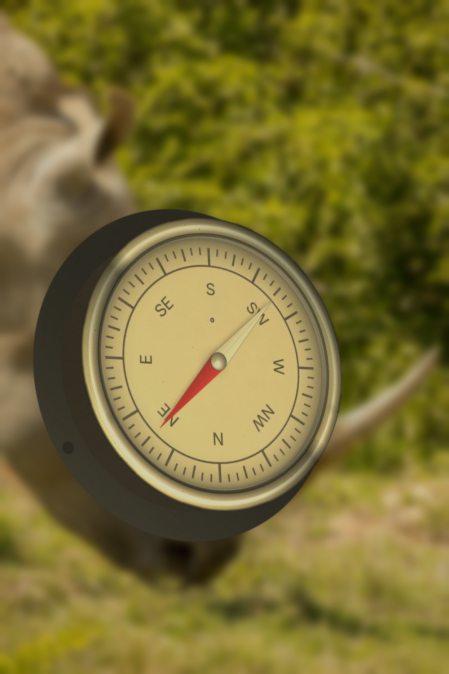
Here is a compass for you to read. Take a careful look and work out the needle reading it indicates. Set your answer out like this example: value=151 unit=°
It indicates value=45 unit=°
